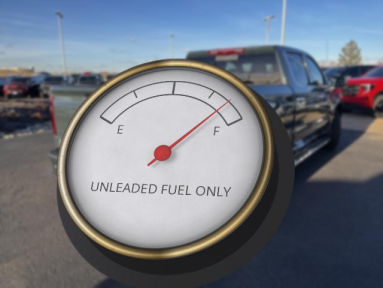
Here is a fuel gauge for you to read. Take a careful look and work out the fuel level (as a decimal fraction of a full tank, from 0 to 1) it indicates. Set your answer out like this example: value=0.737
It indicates value=0.875
